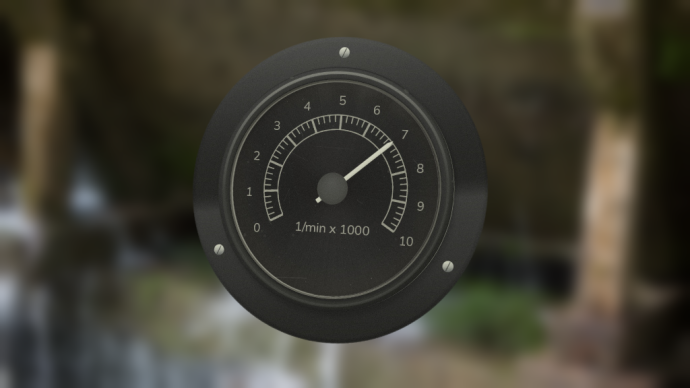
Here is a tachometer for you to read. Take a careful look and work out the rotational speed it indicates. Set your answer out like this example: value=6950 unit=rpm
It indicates value=7000 unit=rpm
